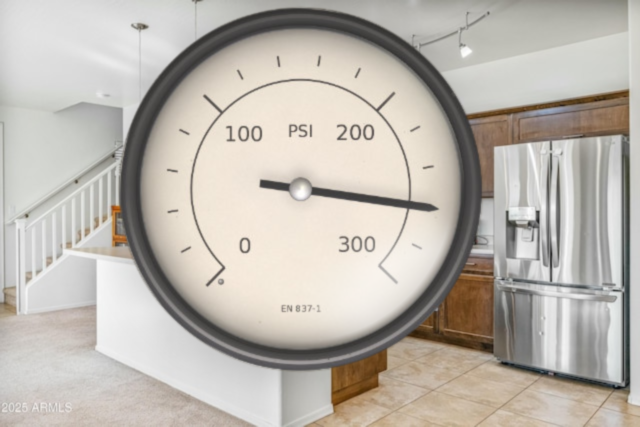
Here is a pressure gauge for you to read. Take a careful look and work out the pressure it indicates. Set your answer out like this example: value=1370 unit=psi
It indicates value=260 unit=psi
